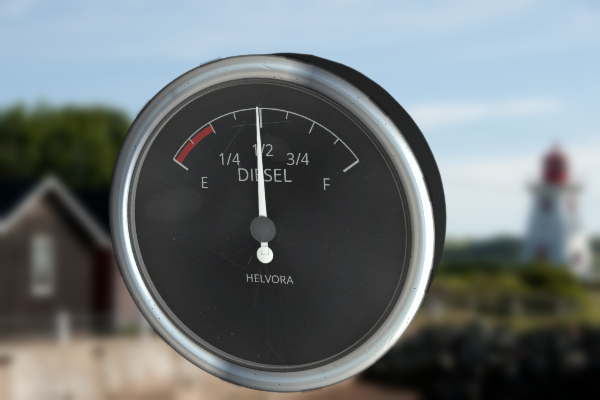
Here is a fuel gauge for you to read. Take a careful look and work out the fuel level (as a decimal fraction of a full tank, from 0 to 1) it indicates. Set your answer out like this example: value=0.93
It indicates value=0.5
